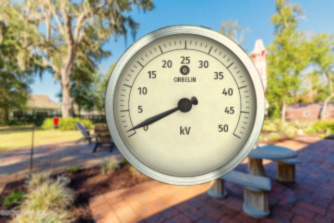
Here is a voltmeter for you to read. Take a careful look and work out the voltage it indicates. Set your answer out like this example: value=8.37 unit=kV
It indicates value=1 unit=kV
